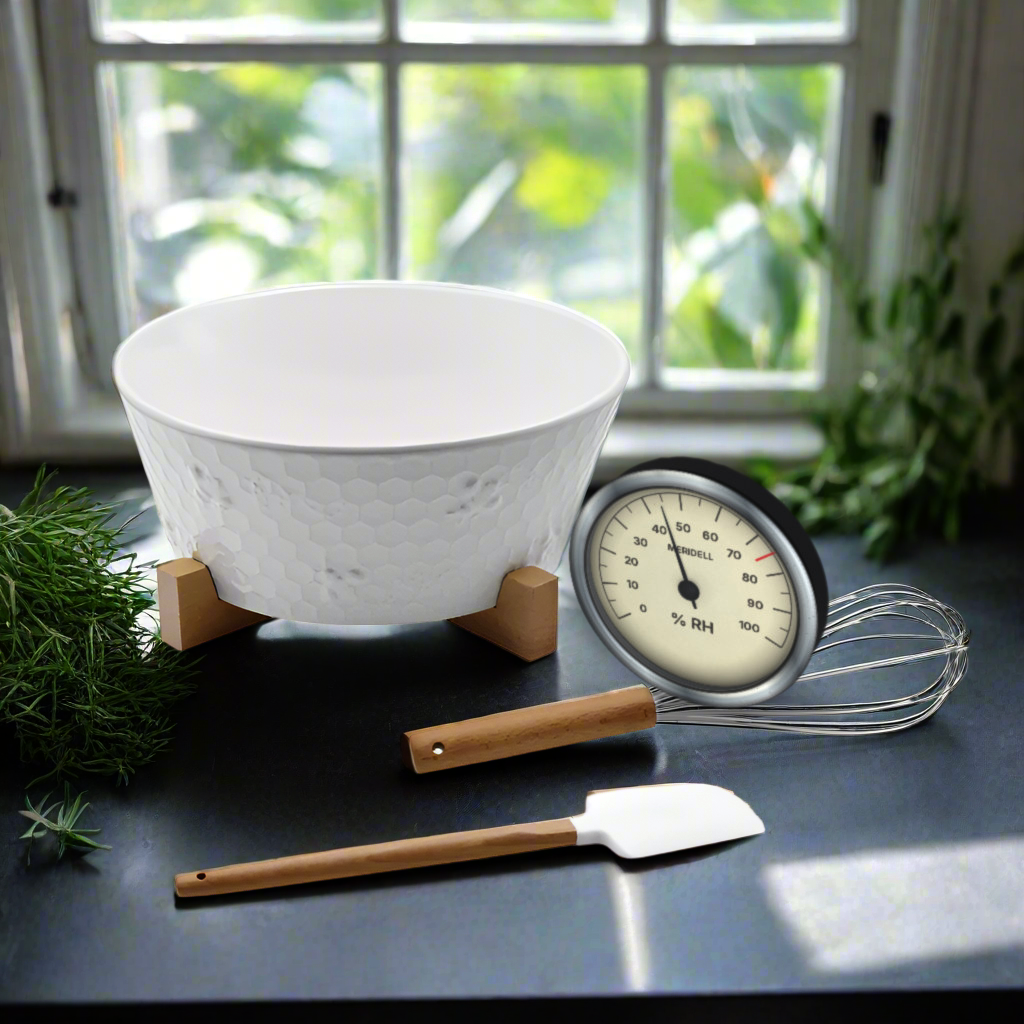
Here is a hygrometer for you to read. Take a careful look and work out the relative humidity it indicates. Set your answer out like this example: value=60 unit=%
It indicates value=45 unit=%
